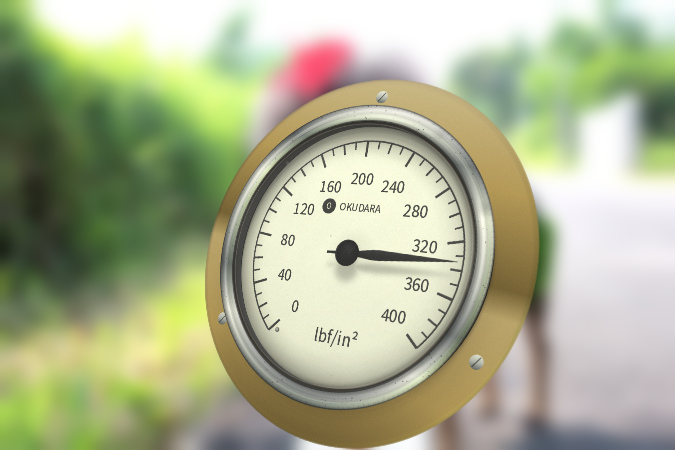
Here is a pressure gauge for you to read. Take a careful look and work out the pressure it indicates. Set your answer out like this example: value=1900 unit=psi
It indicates value=335 unit=psi
